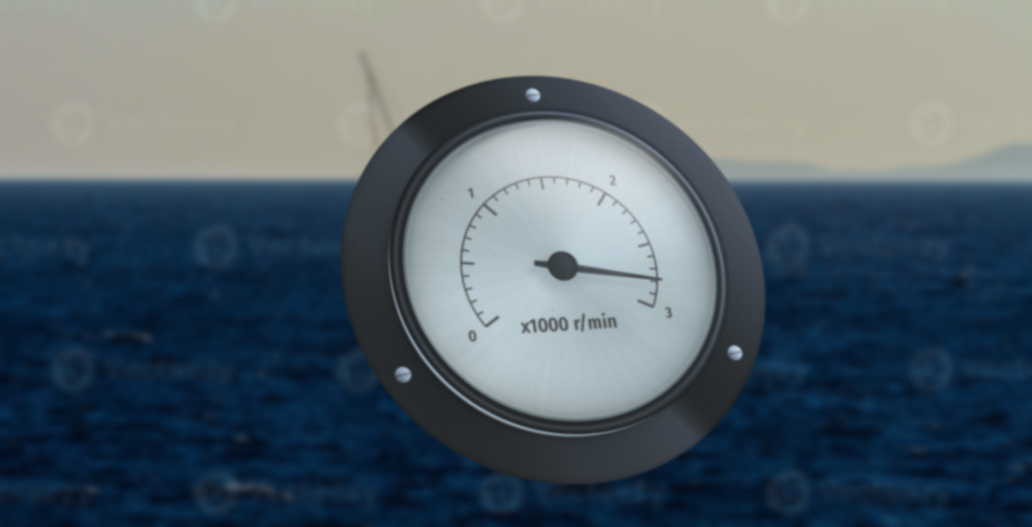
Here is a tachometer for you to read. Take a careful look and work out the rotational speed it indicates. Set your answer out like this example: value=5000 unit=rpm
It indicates value=2800 unit=rpm
